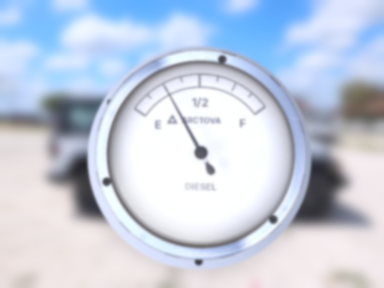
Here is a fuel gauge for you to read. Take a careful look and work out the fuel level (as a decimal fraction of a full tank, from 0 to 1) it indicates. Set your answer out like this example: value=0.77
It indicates value=0.25
